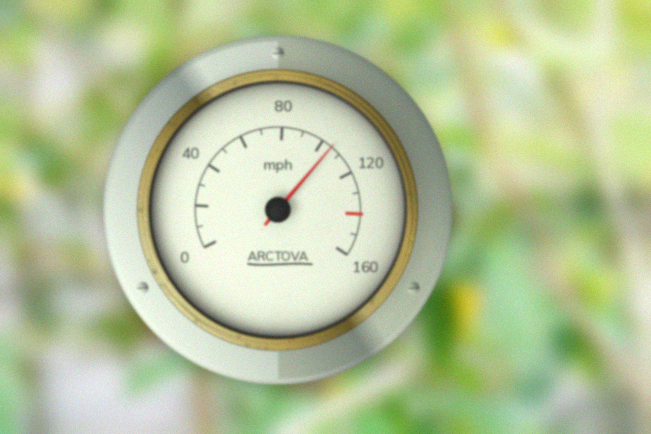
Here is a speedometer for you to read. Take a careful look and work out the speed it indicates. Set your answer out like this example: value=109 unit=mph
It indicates value=105 unit=mph
